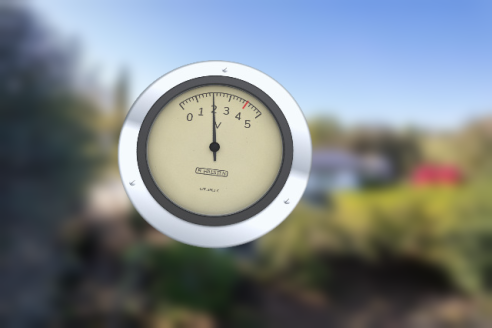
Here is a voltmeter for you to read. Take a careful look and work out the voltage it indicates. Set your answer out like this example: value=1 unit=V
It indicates value=2 unit=V
